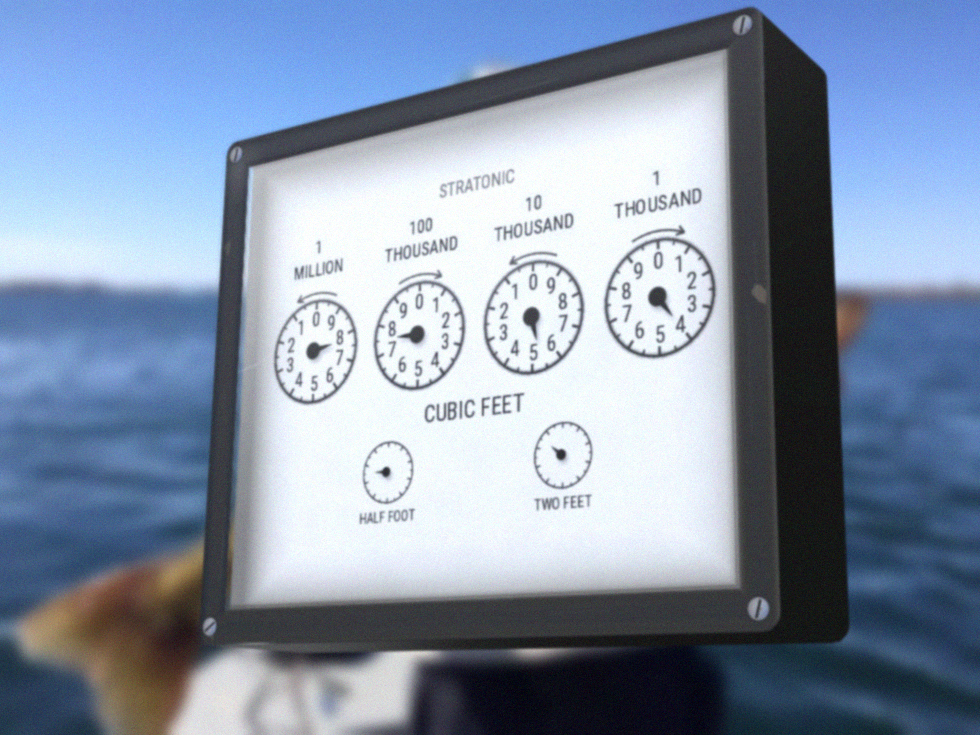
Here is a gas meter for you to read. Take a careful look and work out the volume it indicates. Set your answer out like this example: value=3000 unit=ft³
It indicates value=775400 unit=ft³
